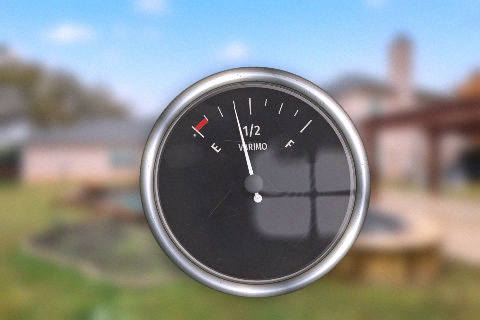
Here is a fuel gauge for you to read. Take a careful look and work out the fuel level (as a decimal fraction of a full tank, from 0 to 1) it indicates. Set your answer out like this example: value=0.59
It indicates value=0.375
